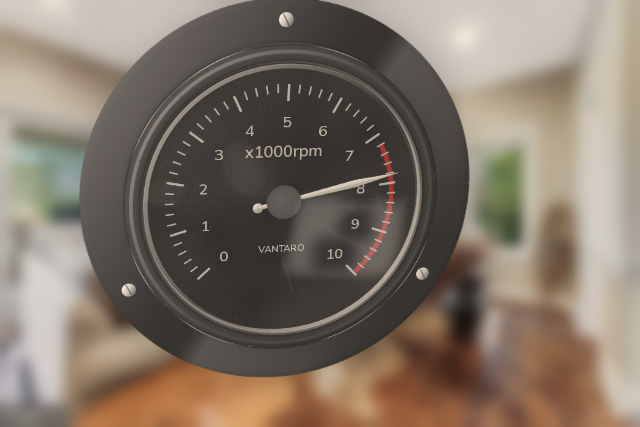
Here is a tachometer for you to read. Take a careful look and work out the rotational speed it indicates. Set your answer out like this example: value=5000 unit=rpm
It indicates value=7800 unit=rpm
